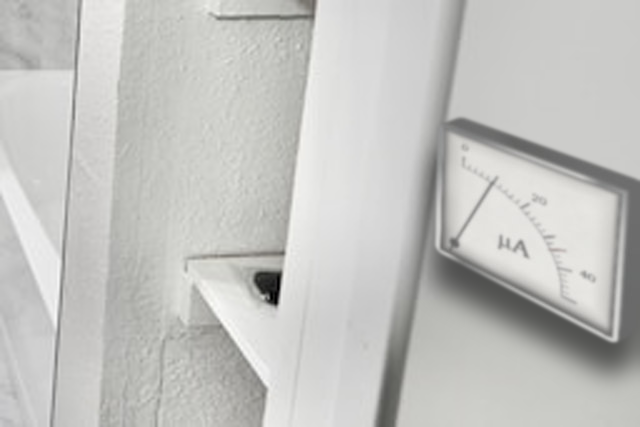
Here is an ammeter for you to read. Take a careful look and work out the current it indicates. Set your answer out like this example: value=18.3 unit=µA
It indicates value=10 unit=µA
